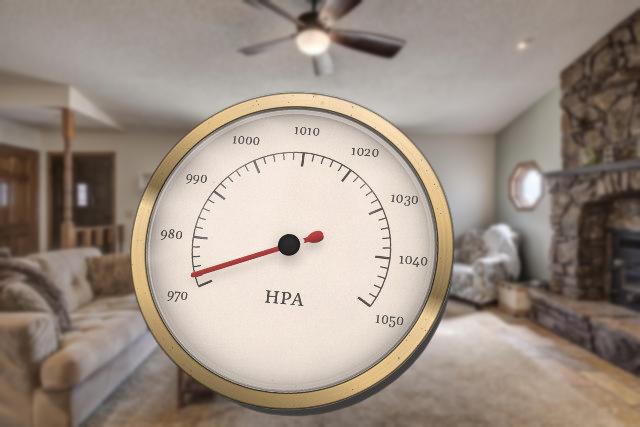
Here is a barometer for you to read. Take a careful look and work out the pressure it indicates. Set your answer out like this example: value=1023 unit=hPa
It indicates value=972 unit=hPa
